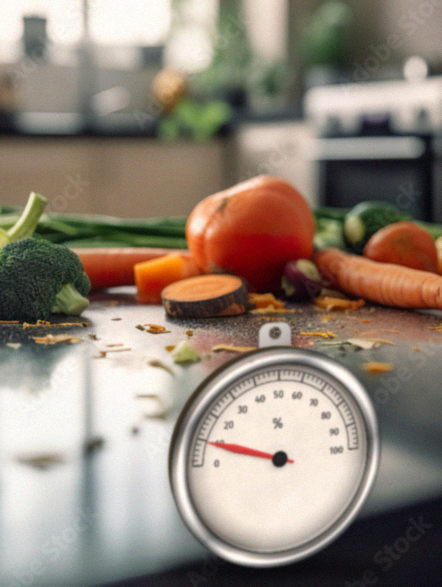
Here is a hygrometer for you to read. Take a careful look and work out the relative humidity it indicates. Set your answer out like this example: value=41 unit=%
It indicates value=10 unit=%
